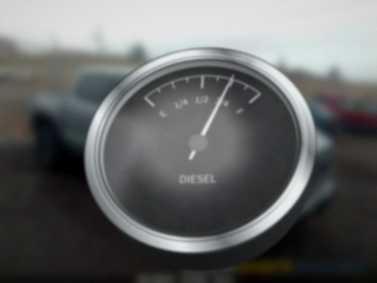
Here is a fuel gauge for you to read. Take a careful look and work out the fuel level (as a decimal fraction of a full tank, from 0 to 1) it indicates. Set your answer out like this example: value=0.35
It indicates value=0.75
